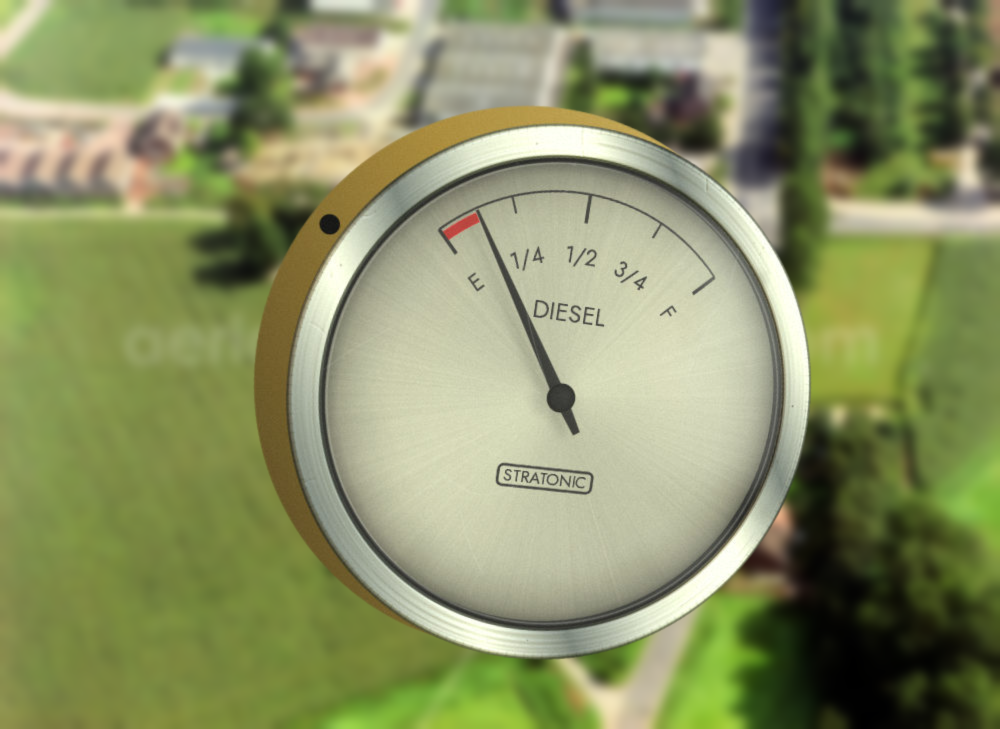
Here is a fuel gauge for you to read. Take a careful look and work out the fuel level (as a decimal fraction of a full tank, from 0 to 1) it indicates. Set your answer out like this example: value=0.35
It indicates value=0.125
